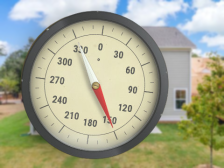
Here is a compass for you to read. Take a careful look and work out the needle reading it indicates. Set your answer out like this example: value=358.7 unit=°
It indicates value=150 unit=°
